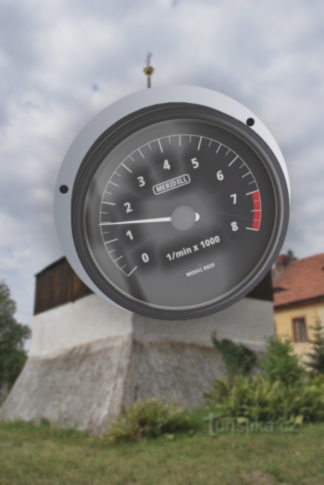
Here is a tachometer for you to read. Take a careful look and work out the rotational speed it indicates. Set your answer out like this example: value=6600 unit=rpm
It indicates value=1500 unit=rpm
